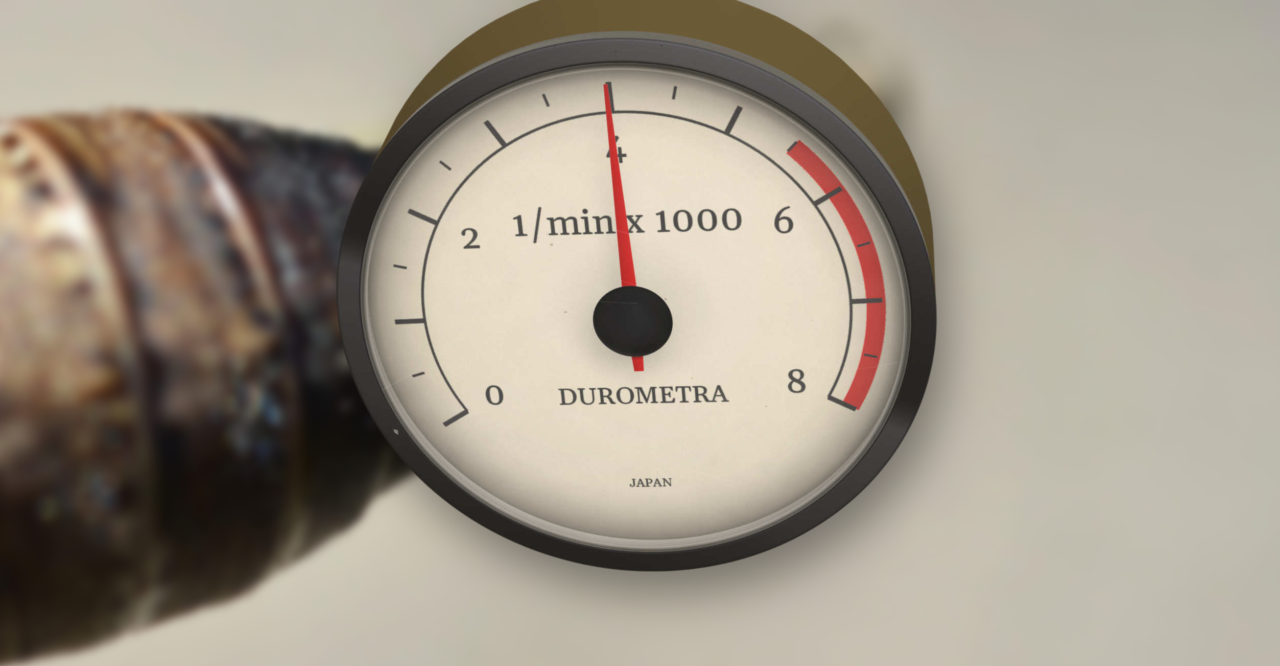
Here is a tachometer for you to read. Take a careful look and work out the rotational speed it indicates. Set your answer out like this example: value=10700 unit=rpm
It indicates value=4000 unit=rpm
